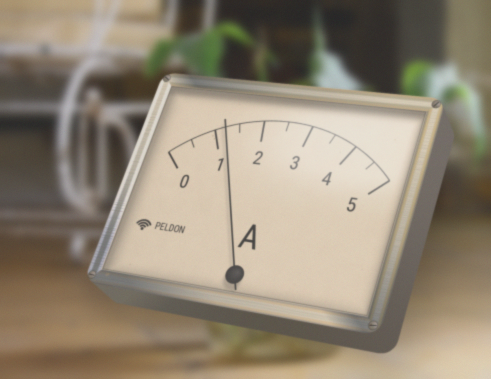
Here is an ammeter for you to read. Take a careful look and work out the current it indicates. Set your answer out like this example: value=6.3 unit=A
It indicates value=1.25 unit=A
